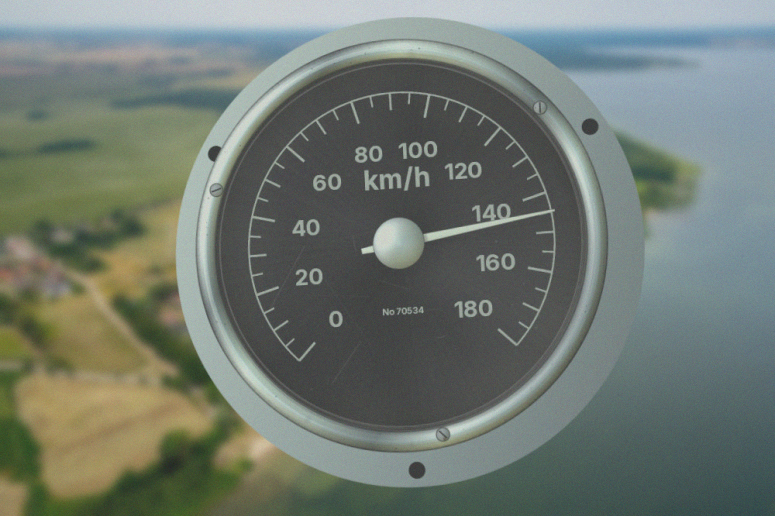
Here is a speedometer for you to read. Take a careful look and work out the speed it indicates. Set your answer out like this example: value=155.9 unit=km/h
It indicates value=145 unit=km/h
